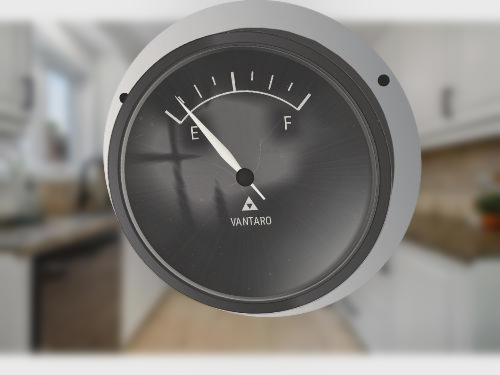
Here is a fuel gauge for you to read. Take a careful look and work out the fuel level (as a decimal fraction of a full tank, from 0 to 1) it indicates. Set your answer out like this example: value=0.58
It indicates value=0.125
